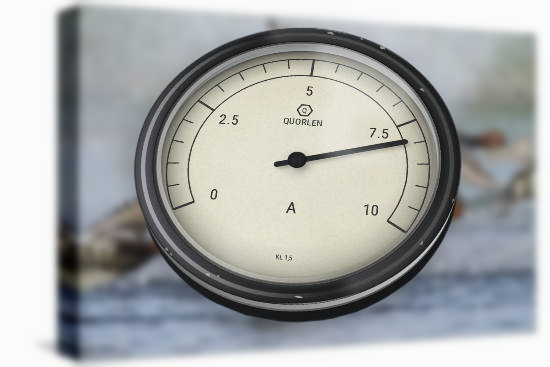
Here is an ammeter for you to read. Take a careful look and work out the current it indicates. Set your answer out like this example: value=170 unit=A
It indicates value=8 unit=A
